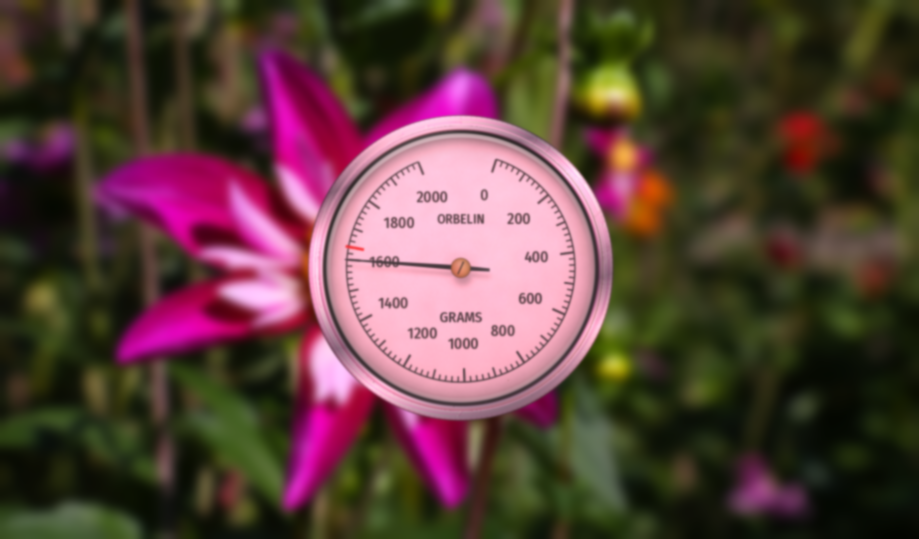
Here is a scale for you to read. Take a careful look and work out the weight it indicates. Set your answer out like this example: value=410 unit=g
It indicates value=1600 unit=g
